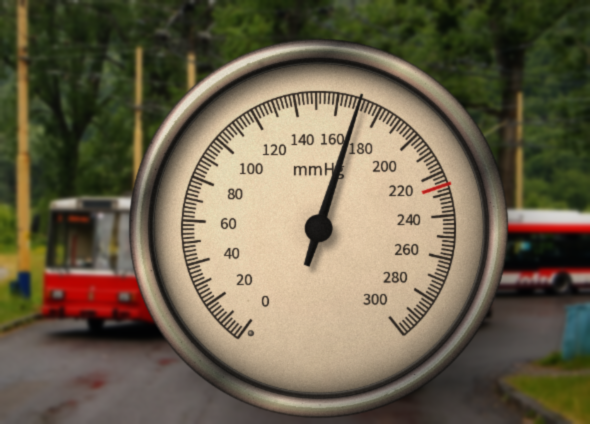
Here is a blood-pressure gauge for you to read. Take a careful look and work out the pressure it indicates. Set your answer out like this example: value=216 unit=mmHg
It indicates value=170 unit=mmHg
